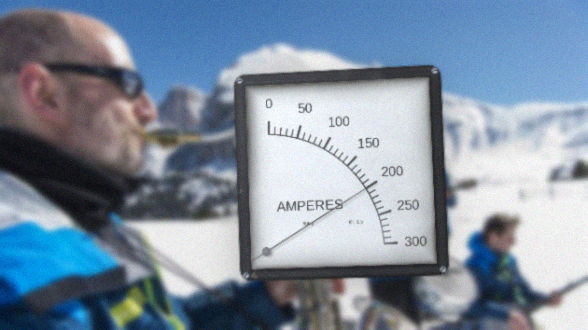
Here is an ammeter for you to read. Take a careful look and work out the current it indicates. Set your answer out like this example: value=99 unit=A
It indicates value=200 unit=A
